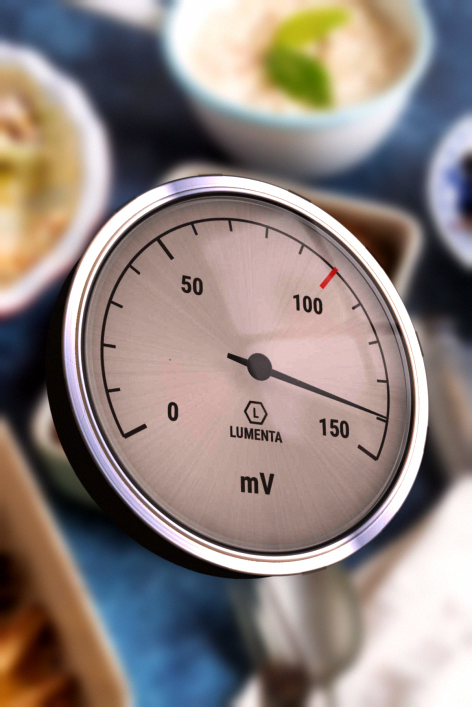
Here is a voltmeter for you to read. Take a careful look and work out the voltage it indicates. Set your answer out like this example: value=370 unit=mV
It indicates value=140 unit=mV
